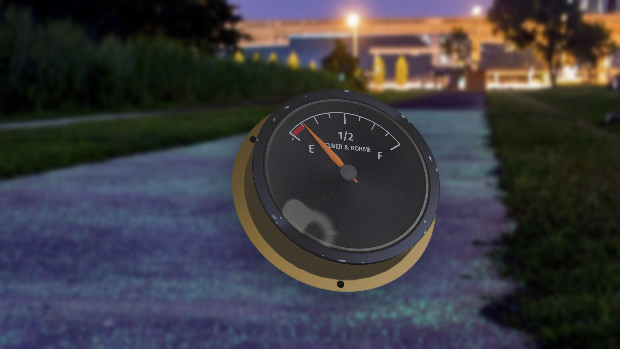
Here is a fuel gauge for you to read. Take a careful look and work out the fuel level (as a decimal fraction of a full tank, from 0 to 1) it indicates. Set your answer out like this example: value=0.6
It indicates value=0.125
